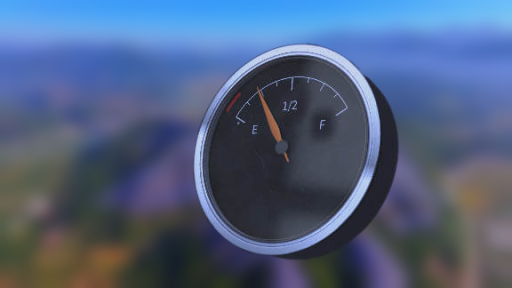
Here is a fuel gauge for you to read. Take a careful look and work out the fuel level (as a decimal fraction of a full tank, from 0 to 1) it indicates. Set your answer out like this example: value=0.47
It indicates value=0.25
